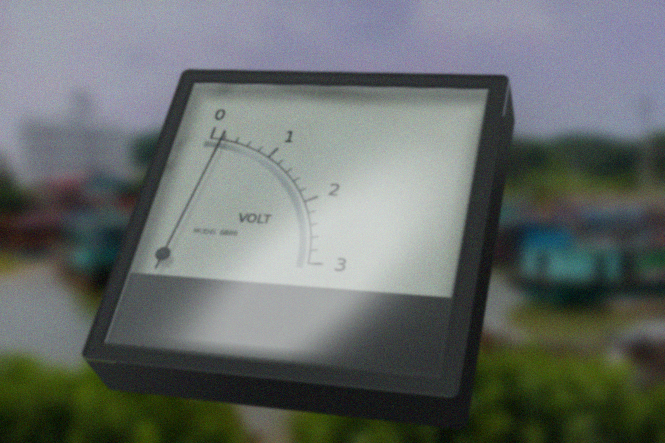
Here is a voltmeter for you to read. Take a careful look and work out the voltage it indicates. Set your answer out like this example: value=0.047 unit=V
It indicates value=0.2 unit=V
